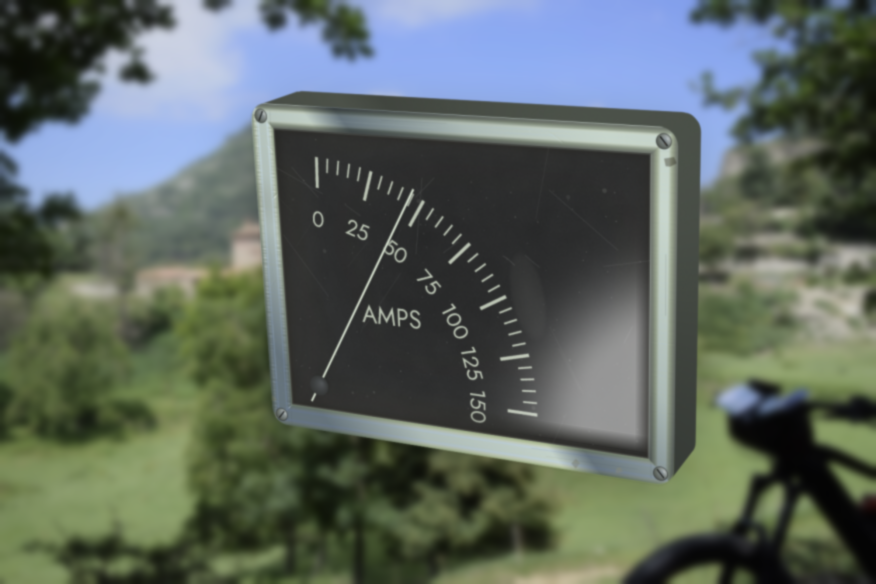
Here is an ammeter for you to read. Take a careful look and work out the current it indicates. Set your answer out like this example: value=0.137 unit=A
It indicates value=45 unit=A
